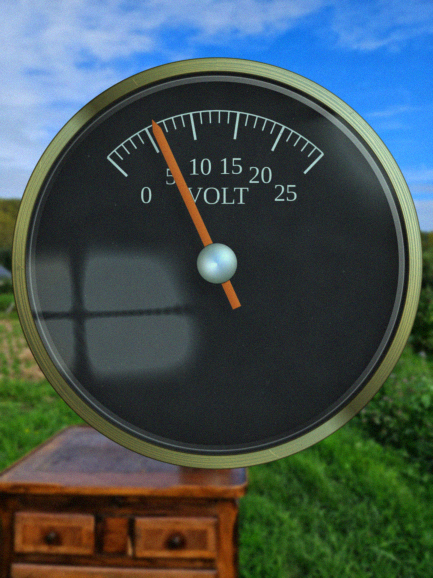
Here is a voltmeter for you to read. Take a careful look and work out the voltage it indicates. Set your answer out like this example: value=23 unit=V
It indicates value=6 unit=V
